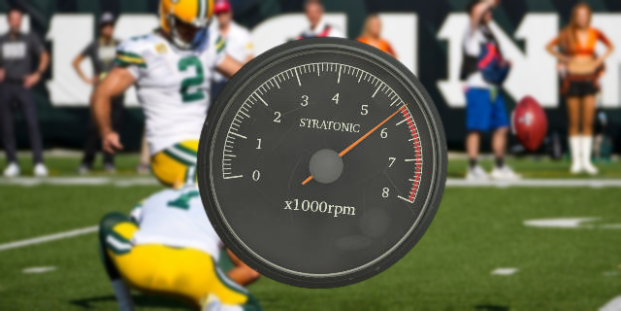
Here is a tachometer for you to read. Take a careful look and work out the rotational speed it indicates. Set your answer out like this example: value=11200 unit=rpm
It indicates value=5700 unit=rpm
